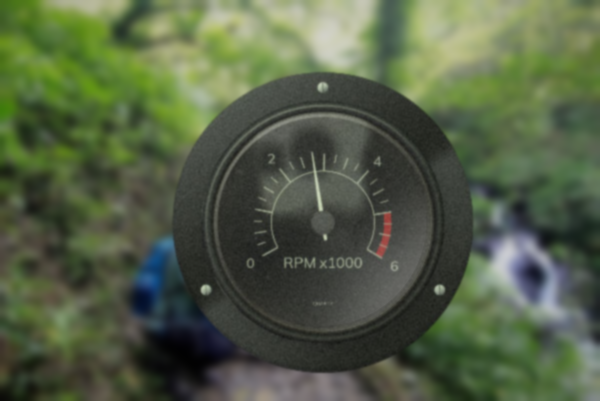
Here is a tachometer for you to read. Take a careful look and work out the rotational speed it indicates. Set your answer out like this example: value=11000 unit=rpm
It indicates value=2750 unit=rpm
